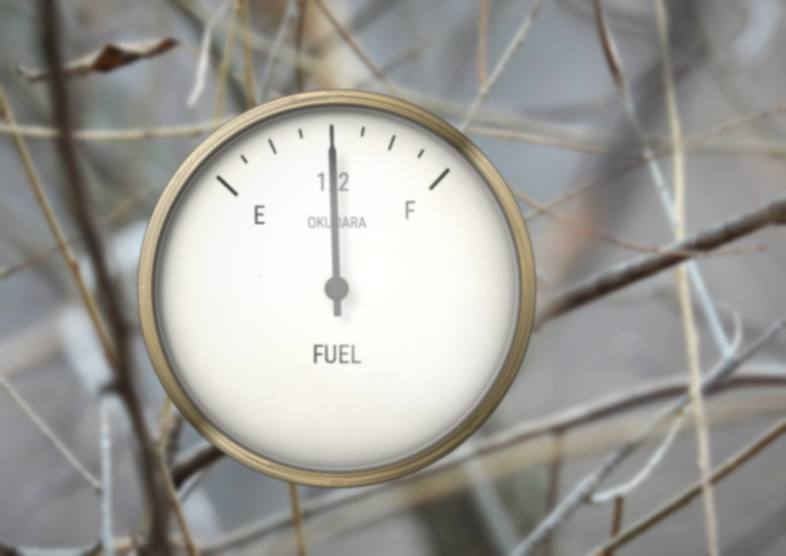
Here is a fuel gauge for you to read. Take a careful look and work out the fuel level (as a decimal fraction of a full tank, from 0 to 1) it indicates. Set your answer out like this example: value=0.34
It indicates value=0.5
